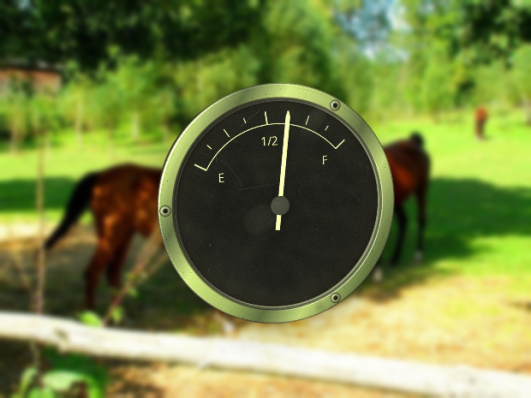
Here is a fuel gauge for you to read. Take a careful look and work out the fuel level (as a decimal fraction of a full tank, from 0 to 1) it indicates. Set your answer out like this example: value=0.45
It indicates value=0.625
